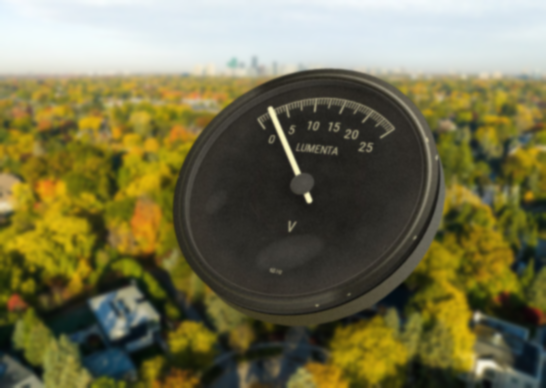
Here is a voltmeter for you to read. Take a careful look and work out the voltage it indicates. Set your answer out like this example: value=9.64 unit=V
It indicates value=2.5 unit=V
